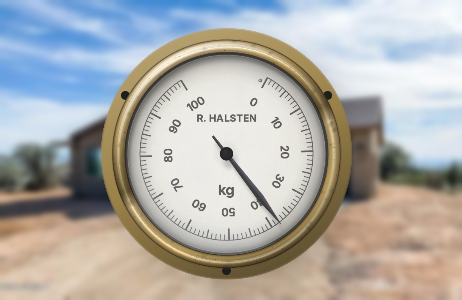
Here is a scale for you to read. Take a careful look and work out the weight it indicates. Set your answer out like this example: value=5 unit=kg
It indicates value=38 unit=kg
